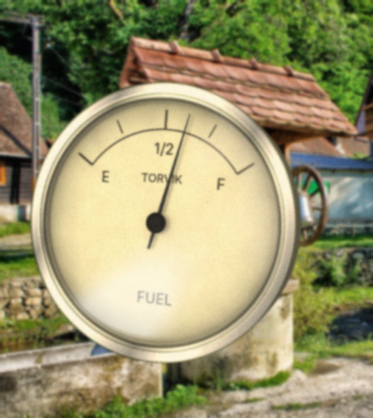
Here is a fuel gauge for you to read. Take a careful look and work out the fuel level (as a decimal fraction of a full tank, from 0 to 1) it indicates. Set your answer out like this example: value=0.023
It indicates value=0.625
